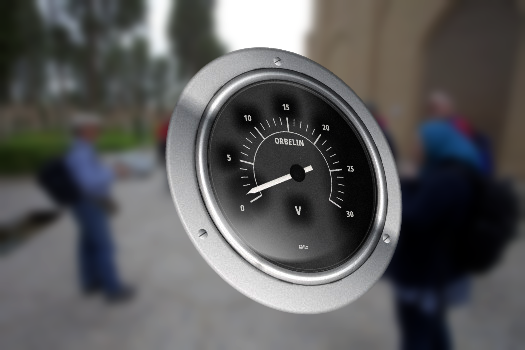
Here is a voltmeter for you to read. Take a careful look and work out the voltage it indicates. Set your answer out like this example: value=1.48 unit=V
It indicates value=1 unit=V
